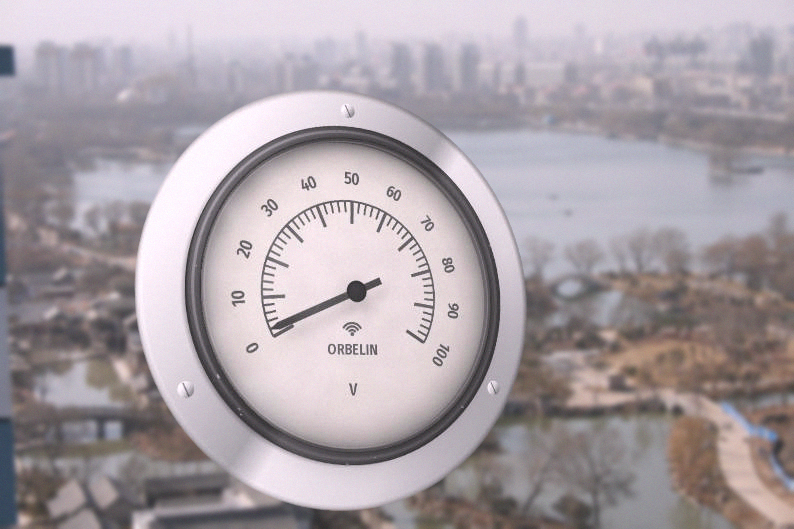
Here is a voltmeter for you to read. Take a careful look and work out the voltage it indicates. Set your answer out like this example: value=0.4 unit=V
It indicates value=2 unit=V
